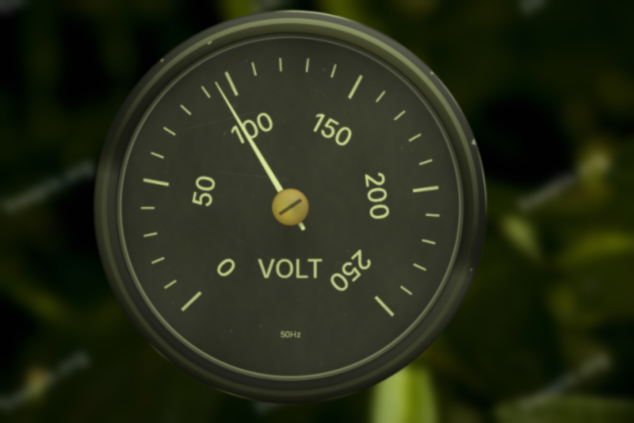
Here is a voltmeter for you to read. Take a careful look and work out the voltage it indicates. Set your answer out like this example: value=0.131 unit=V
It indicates value=95 unit=V
